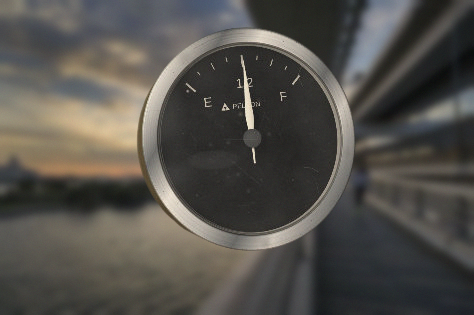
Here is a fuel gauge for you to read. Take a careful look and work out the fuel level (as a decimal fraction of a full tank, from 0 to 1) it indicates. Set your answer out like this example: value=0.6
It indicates value=0.5
